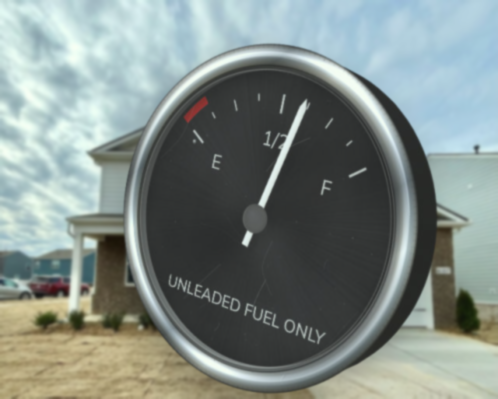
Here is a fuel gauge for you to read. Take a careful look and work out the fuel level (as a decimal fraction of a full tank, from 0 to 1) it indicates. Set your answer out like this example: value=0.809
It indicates value=0.625
